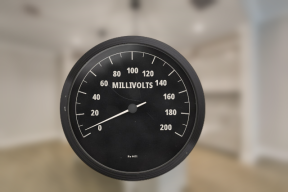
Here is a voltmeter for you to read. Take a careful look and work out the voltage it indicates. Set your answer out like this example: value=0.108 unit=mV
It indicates value=5 unit=mV
